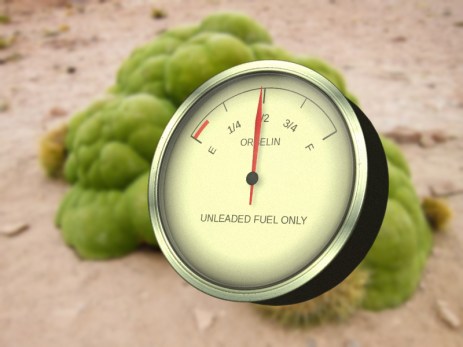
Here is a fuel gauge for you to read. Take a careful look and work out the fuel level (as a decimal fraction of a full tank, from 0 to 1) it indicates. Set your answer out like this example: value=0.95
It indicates value=0.5
